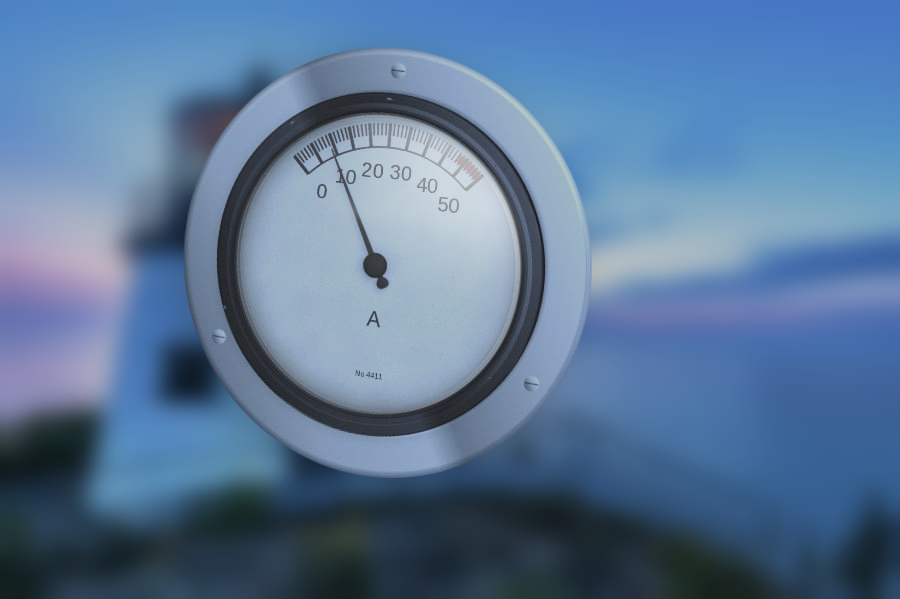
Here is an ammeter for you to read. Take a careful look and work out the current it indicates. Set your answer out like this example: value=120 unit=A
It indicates value=10 unit=A
